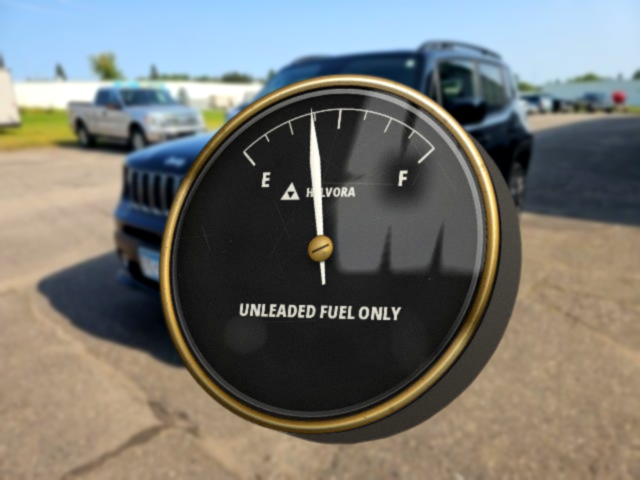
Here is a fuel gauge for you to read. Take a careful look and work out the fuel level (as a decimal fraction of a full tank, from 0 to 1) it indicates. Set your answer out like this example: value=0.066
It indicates value=0.375
